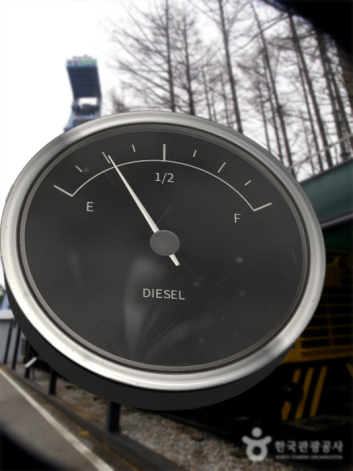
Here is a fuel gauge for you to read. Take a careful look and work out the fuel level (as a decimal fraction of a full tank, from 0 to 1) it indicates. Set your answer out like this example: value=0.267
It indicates value=0.25
